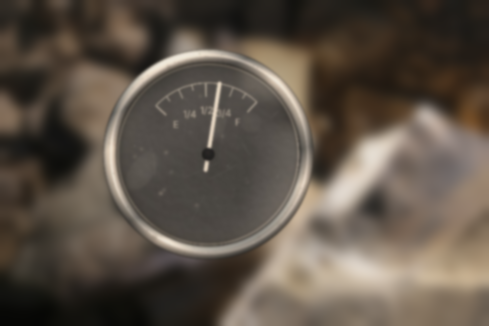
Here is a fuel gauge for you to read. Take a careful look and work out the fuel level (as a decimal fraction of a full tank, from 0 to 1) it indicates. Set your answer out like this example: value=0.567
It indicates value=0.625
